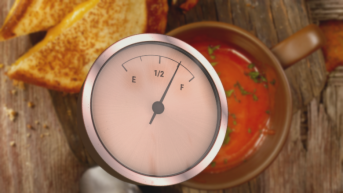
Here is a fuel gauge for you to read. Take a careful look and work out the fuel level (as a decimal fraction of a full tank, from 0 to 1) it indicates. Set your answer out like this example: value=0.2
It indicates value=0.75
